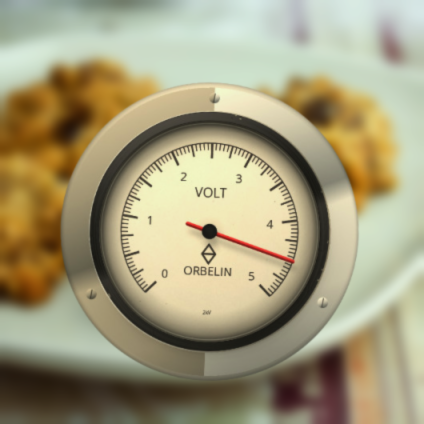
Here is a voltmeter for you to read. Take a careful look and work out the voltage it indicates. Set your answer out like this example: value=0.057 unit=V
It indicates value=4.5 unit=V
